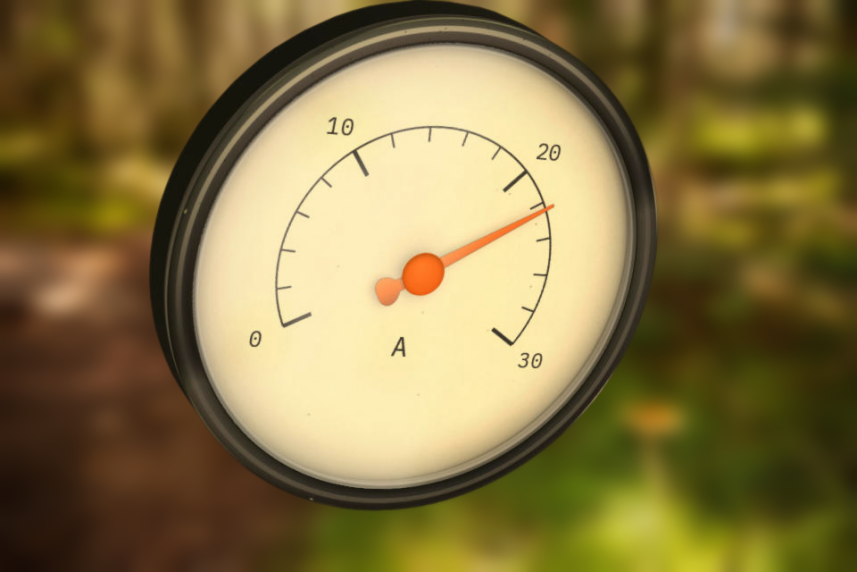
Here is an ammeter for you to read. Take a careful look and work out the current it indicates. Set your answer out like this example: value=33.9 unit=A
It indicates value=22 unit=A
